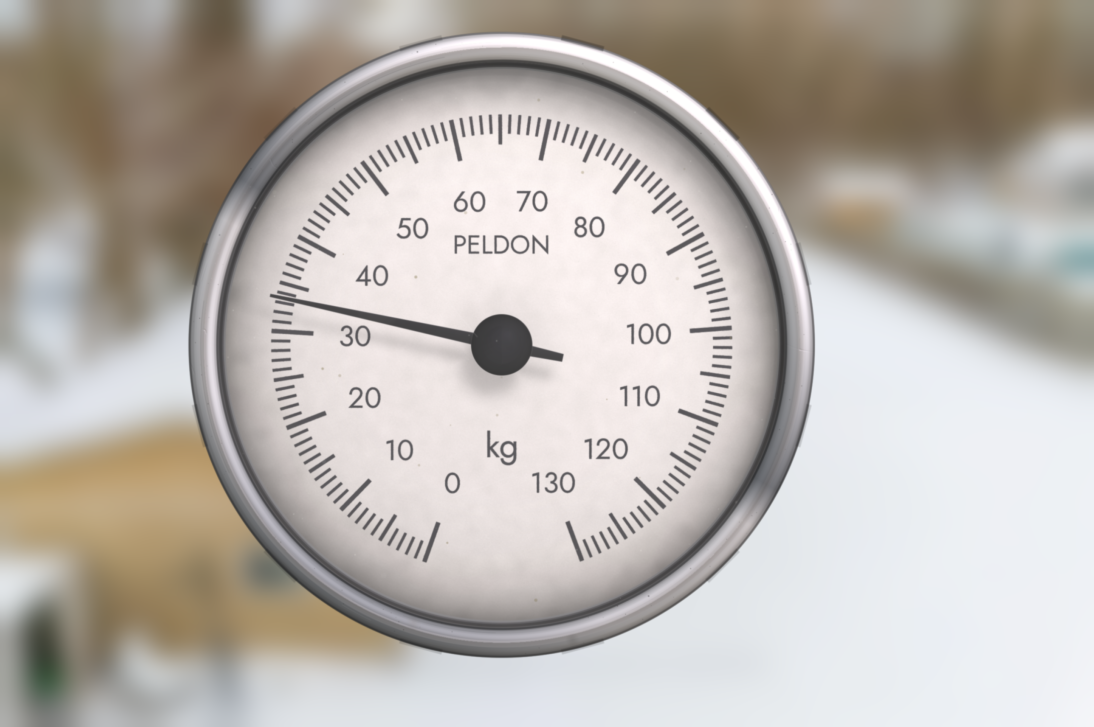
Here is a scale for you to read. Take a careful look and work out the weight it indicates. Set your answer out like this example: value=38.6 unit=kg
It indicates value=33.5 unit=kg
